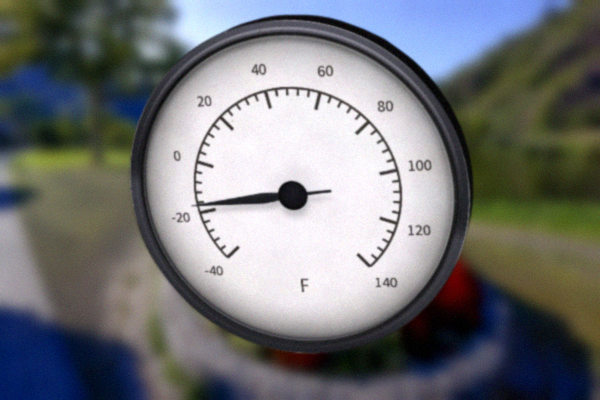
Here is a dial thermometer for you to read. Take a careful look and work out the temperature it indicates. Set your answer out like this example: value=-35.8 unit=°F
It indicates value=-16 unit=°F
